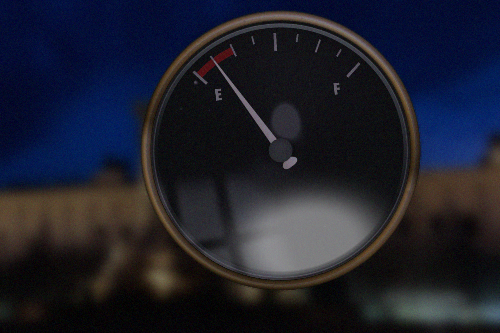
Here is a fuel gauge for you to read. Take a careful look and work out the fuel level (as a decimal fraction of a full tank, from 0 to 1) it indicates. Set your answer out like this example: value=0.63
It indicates value=0.125
